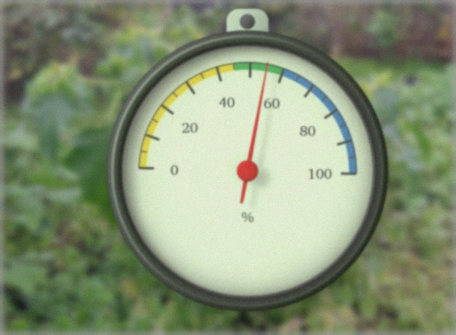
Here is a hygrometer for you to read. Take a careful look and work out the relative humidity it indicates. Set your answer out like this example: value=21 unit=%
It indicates value=55 unit=%
